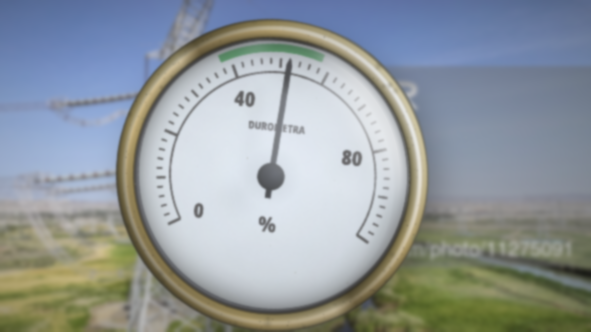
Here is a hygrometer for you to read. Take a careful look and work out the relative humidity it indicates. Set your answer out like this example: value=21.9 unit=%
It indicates value=52 unit=%
